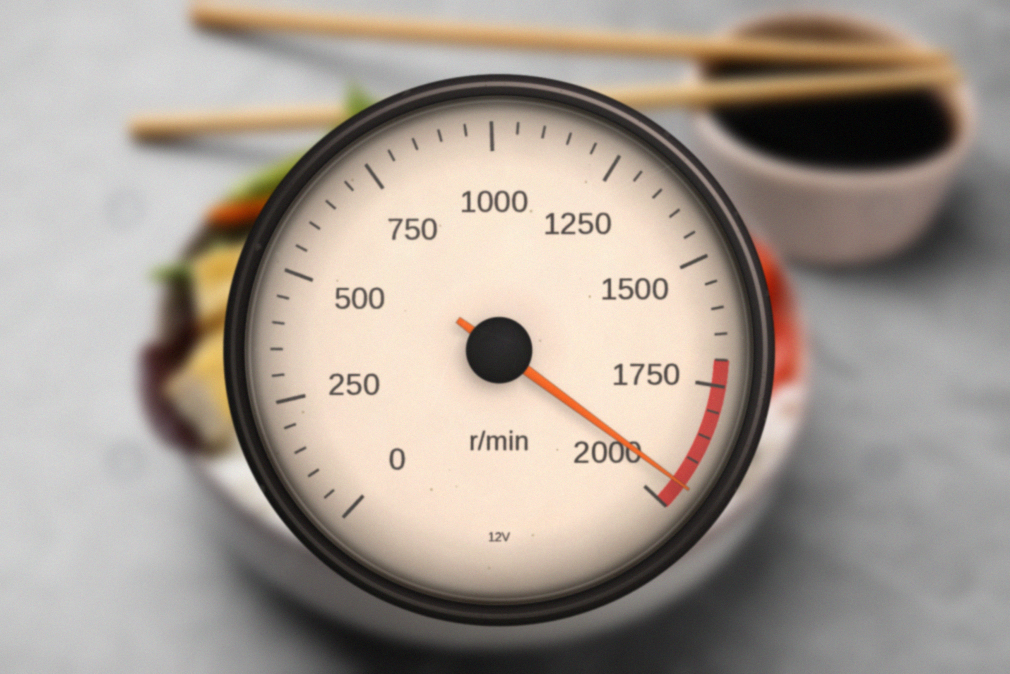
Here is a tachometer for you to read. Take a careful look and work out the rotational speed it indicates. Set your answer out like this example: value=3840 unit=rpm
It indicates value=1950 unit=rpm
